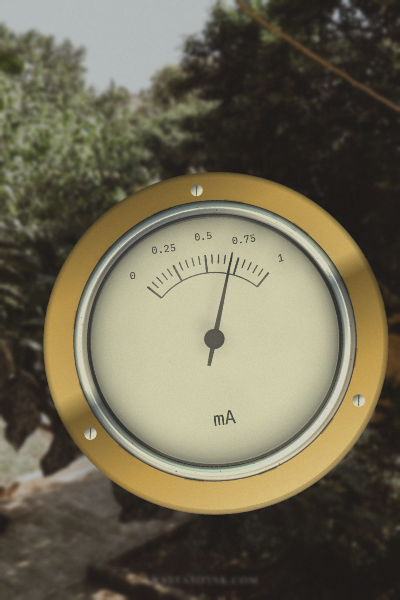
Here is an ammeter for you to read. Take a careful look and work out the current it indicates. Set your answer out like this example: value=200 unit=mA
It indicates value=0.7 unit=mA
